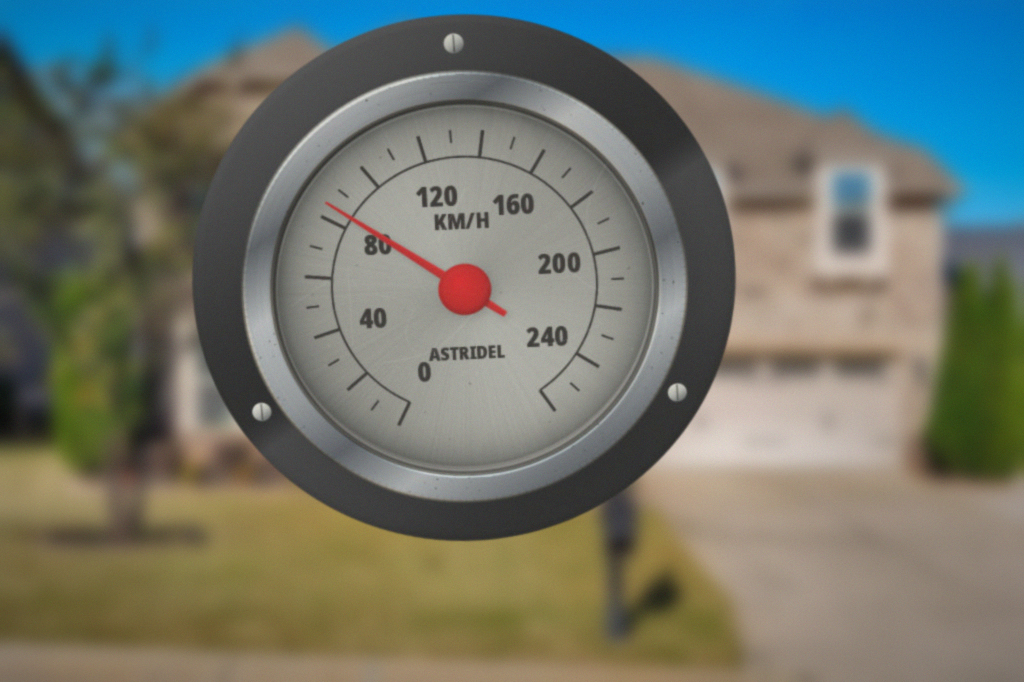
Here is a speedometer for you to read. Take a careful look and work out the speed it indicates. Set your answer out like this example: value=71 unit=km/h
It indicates value=85 unit=km/h
